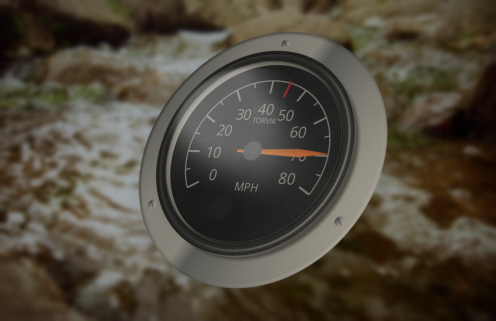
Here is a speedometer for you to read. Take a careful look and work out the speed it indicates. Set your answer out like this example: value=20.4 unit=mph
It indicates value=70 unit=mph
